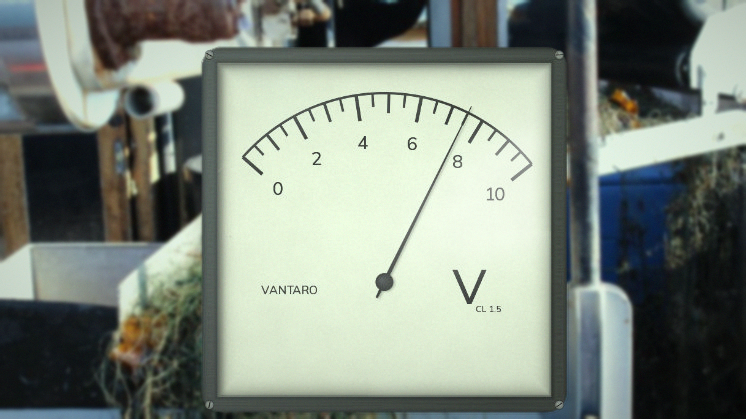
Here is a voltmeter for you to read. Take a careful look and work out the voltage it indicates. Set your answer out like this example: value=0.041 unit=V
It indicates value=7.5 unit=V
